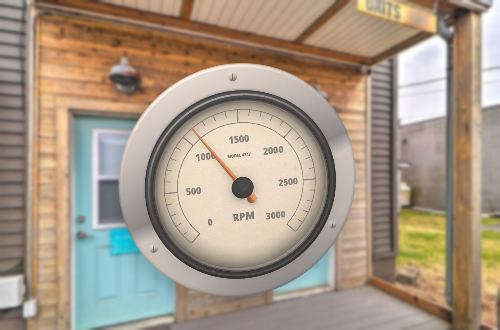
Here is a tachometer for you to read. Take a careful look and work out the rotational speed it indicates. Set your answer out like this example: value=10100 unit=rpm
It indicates value=1100 unit=rpm
